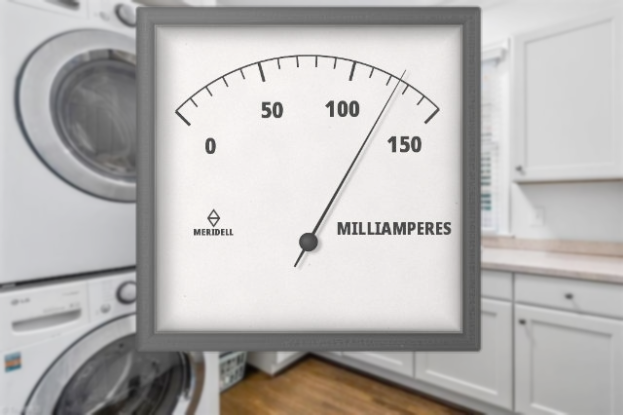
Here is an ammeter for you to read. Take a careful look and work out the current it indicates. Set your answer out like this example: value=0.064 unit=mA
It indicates value=125 unit=mA
